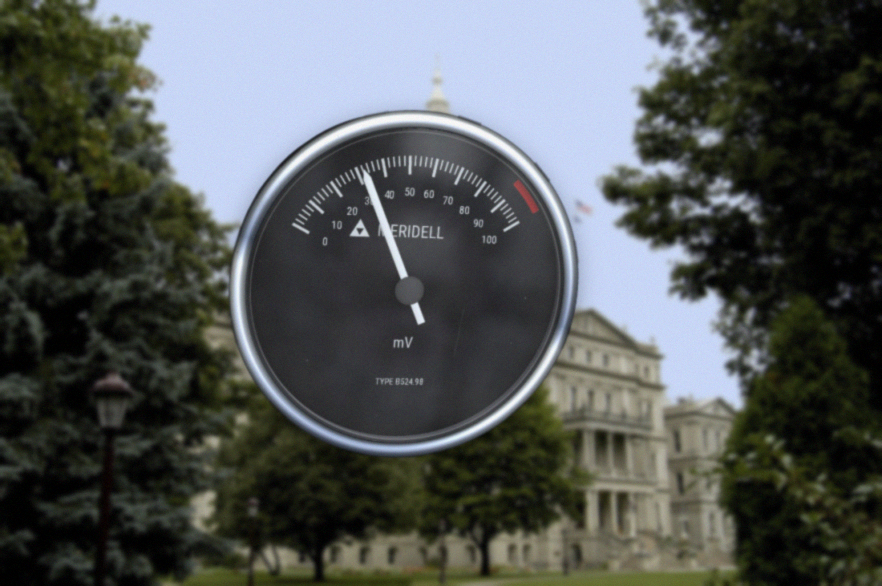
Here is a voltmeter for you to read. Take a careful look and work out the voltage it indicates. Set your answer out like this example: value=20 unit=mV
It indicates value=32 unit=mV
